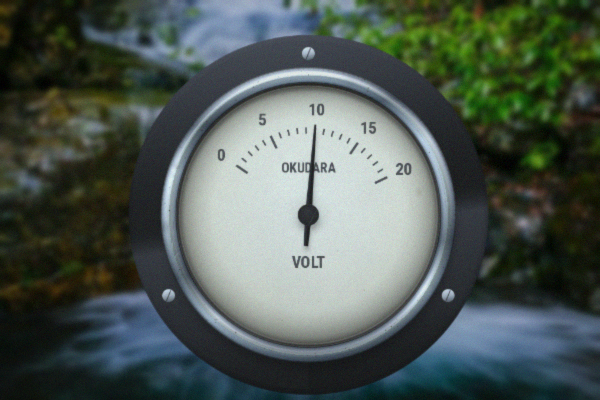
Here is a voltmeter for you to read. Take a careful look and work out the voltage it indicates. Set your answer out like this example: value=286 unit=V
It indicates value=10 unit=V
